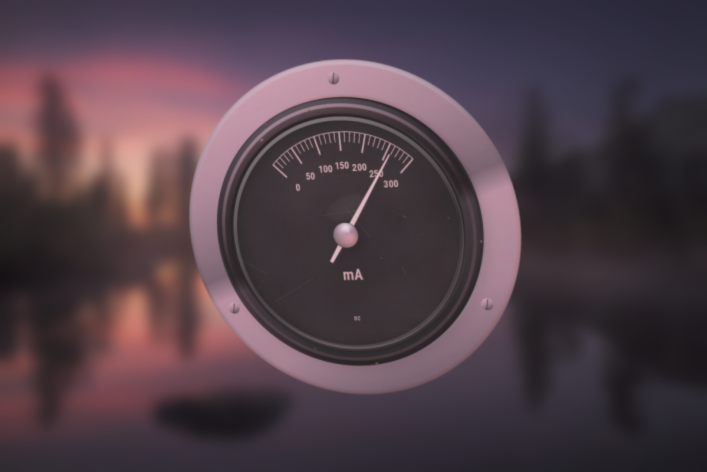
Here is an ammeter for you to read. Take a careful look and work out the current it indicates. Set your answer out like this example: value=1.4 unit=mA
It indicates value=260 unit=mA
